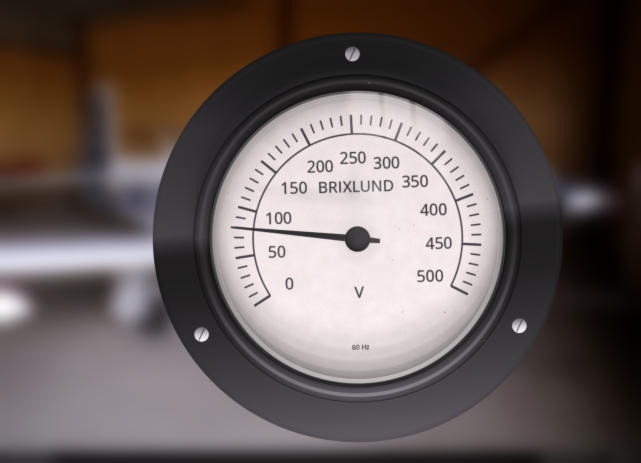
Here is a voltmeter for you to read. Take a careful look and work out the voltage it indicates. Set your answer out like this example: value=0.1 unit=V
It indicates value=80 unit=V
